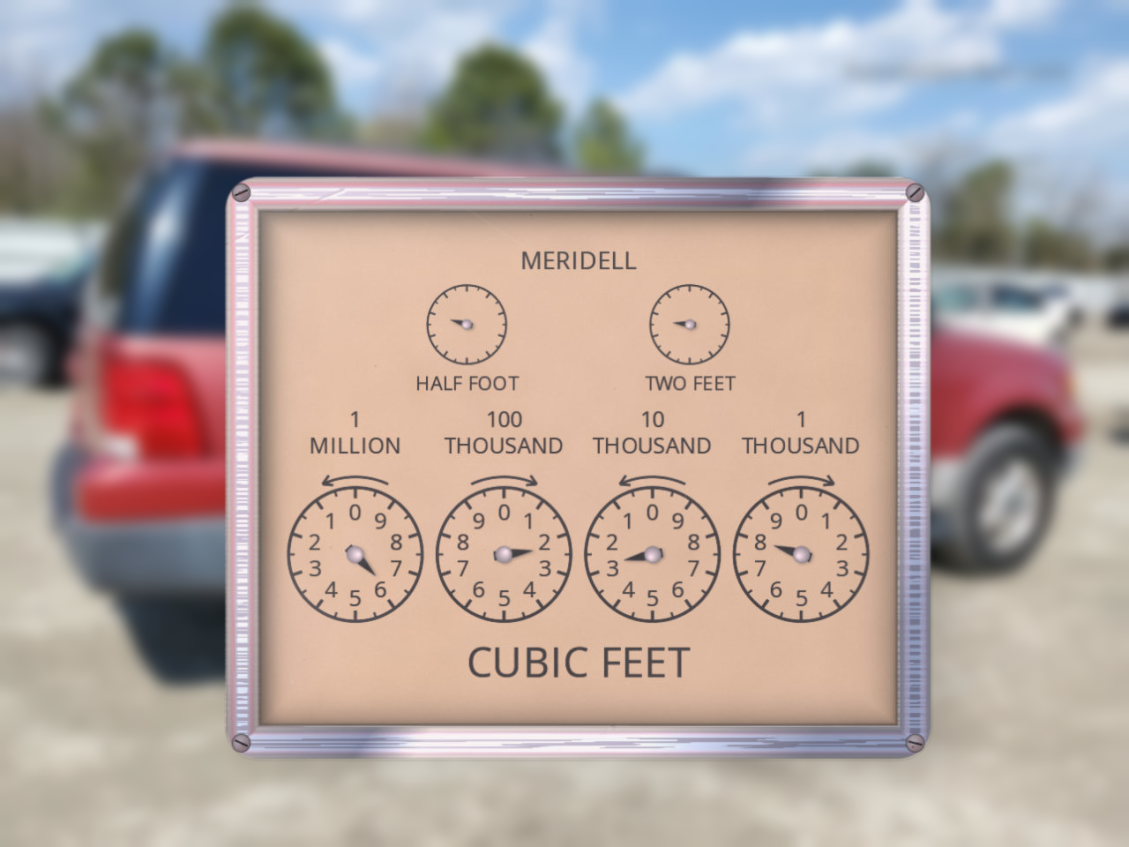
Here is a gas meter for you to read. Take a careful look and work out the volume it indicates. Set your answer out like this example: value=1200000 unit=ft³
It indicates value=622800 unit=ft³
